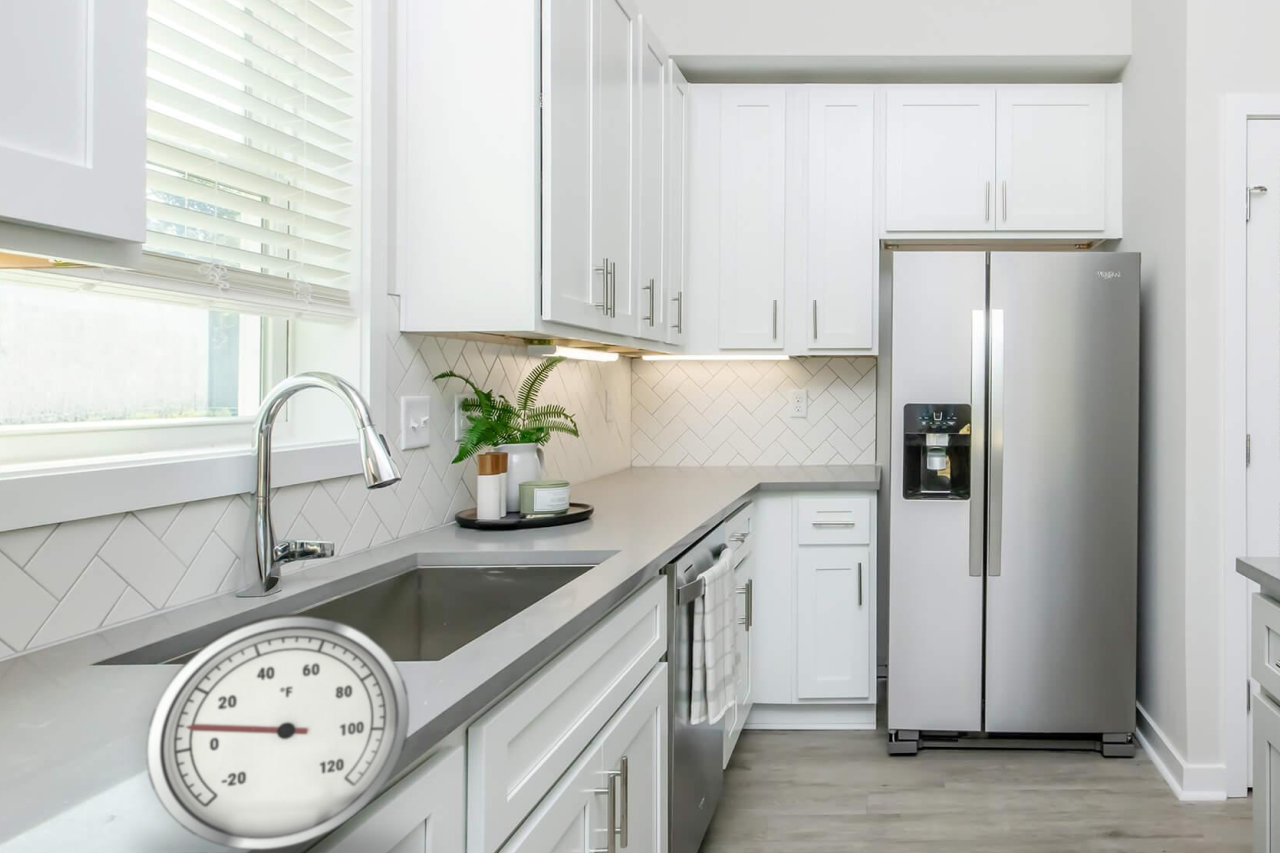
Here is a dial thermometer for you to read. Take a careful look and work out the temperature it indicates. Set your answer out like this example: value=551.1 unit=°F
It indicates value=8 unit=°F
